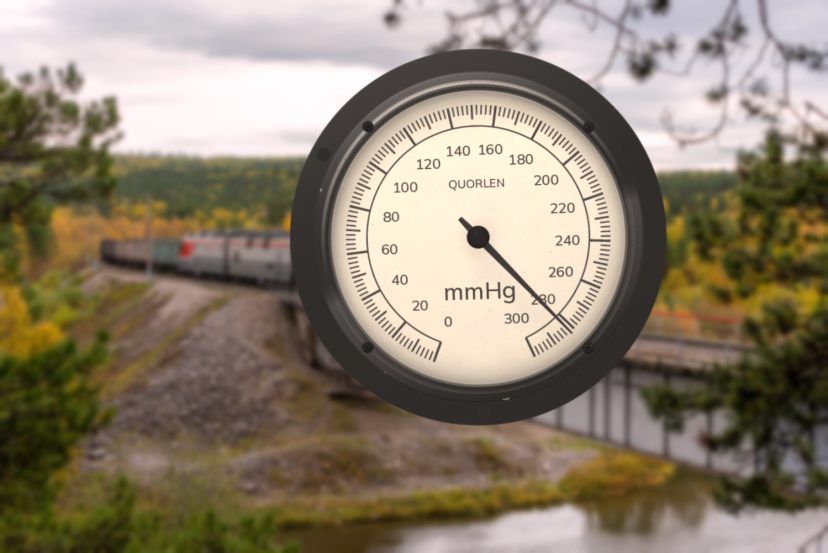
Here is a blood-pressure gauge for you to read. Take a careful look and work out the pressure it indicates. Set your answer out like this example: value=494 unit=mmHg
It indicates value=282 unit=mmHg
